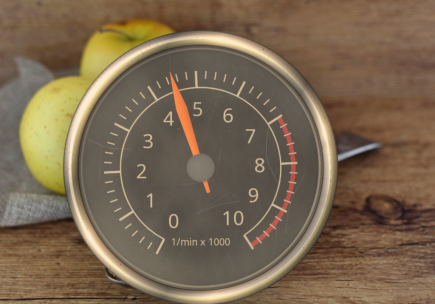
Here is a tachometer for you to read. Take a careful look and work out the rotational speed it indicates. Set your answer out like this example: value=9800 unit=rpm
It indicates value=4500 unit=rpm
